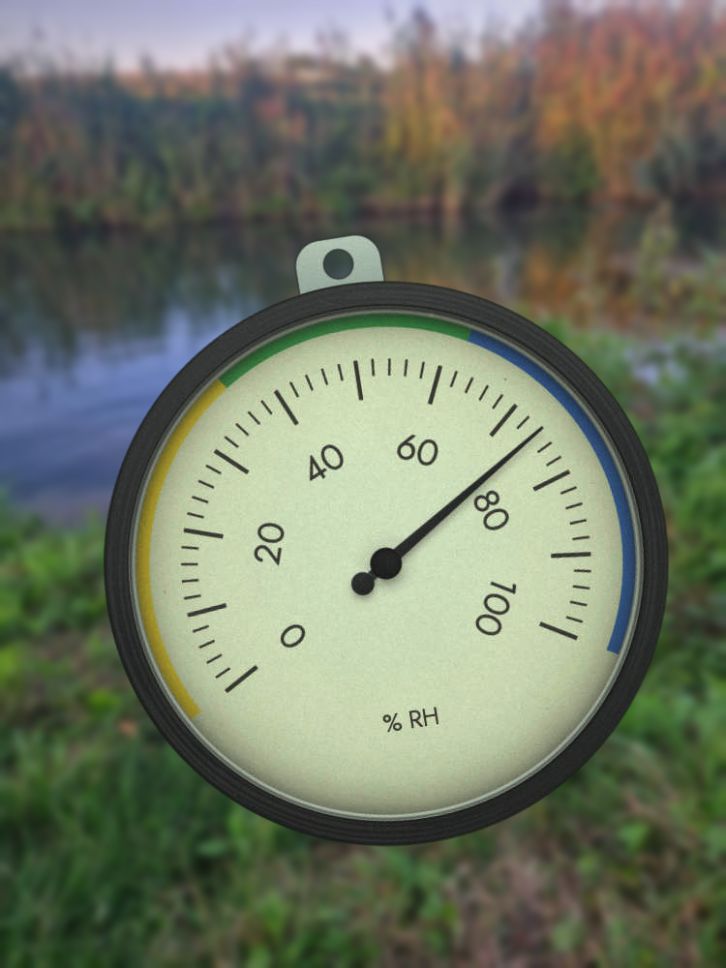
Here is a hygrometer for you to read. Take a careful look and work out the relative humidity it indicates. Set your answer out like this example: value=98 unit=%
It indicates value=74 unit=%
